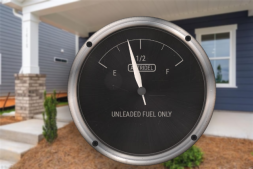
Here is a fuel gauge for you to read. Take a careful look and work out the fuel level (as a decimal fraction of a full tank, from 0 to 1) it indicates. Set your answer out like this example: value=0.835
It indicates value=0.375
